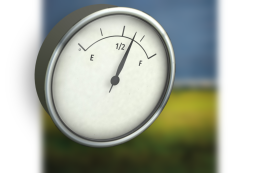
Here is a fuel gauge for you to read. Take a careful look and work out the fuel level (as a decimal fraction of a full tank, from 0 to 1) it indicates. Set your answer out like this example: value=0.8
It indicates value=0.625
